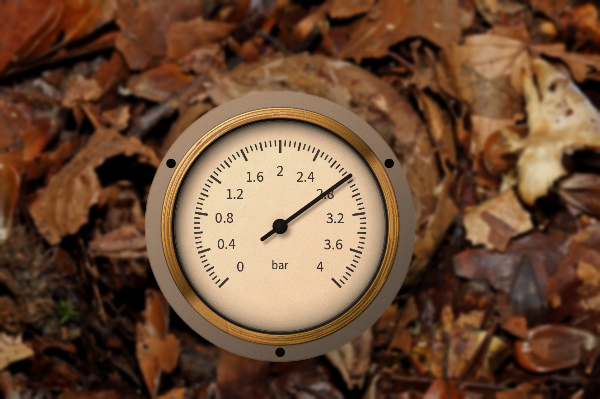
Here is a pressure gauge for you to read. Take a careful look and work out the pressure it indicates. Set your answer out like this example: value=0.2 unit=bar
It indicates value=2.8 unit=bar
